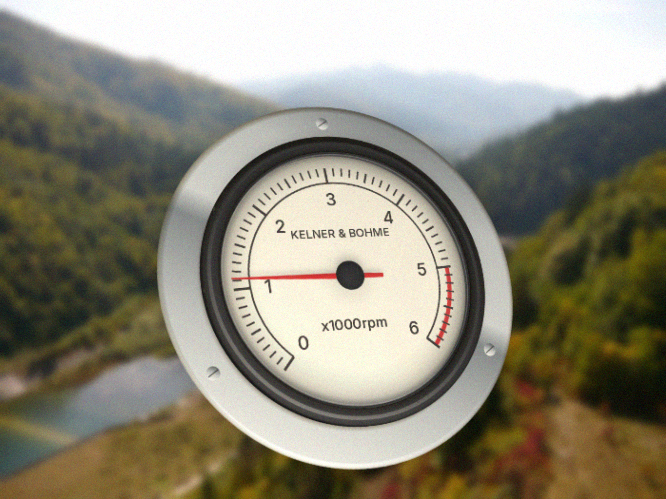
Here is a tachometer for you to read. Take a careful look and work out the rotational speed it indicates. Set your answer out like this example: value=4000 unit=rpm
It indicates value=1100 unit=rpm
